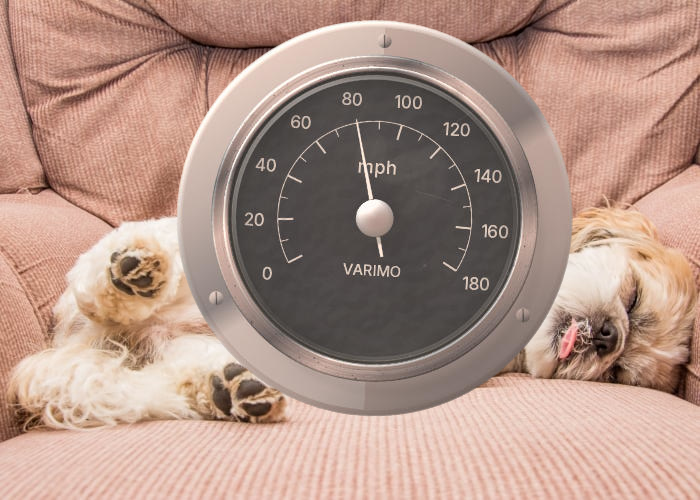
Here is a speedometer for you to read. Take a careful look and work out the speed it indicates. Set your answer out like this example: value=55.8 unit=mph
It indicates value=80 unit=mph
